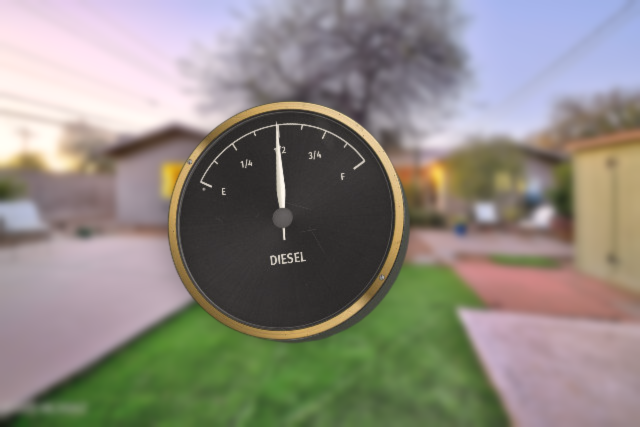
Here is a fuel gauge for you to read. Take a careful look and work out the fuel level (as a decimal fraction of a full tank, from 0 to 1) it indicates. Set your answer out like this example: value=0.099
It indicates value=0.5
